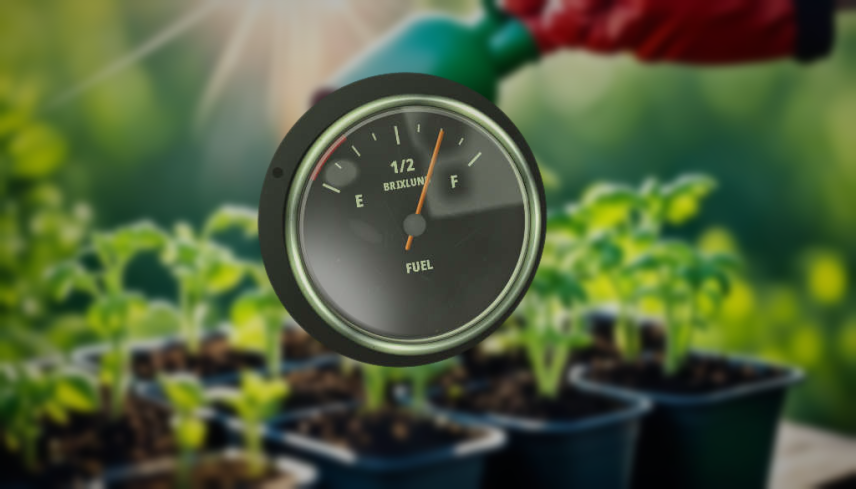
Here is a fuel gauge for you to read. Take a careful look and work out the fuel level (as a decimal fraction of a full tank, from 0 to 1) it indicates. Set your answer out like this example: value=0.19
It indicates value=0.75
